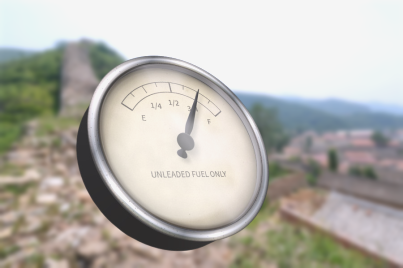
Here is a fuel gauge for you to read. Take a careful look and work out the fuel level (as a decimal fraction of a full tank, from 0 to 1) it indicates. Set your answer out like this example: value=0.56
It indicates value=0.75
